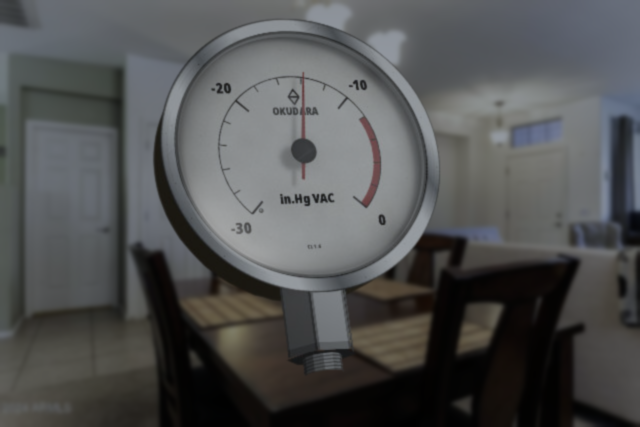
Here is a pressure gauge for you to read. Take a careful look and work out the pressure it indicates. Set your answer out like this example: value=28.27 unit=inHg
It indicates value=-14 unit=inHg
